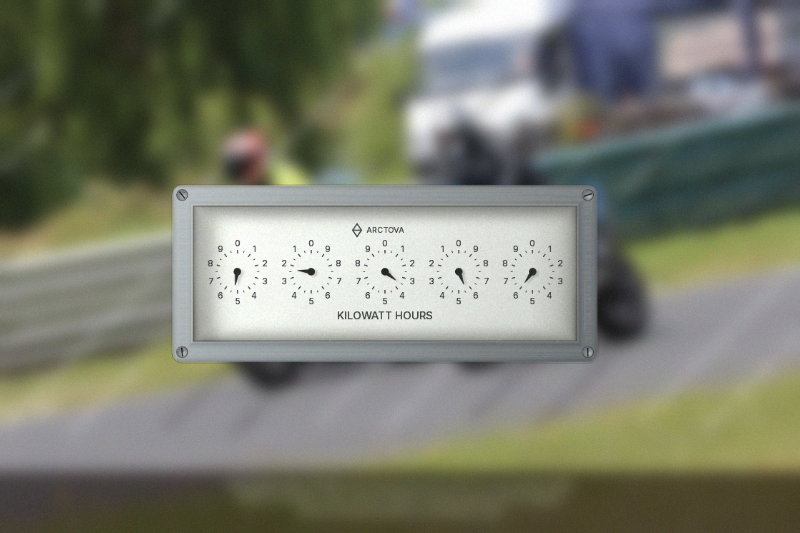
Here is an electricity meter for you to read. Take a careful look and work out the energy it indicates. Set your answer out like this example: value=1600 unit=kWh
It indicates value=52356 unit=kWh
